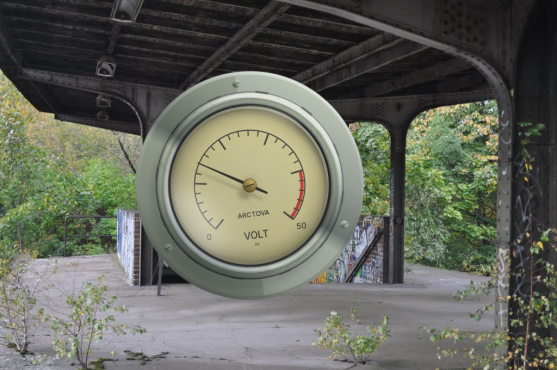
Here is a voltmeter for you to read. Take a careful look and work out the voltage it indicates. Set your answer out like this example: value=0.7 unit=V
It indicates value=14 unit=V
